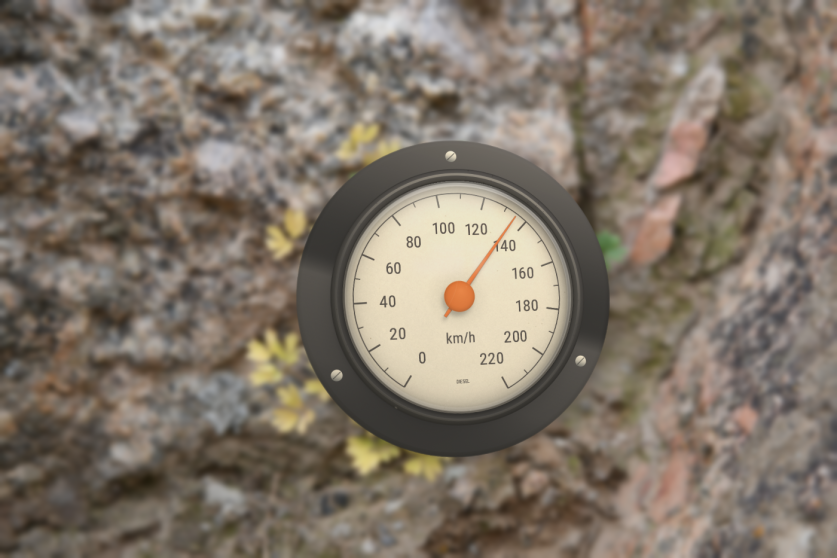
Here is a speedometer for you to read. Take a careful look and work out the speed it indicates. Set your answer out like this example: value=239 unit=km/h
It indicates value=135 unit=km/h
